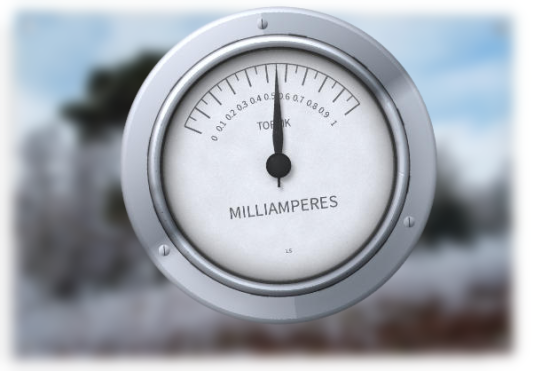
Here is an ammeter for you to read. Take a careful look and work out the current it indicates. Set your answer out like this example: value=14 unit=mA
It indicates value=0.55 unit=mA
